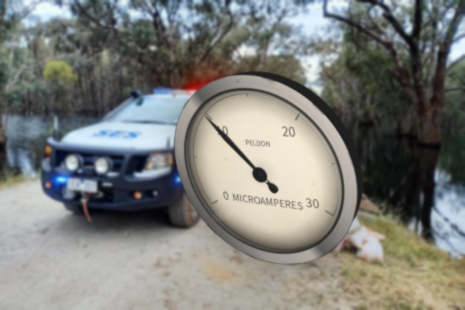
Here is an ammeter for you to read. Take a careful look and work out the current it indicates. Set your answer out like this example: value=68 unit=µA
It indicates value=10 unit=µA
